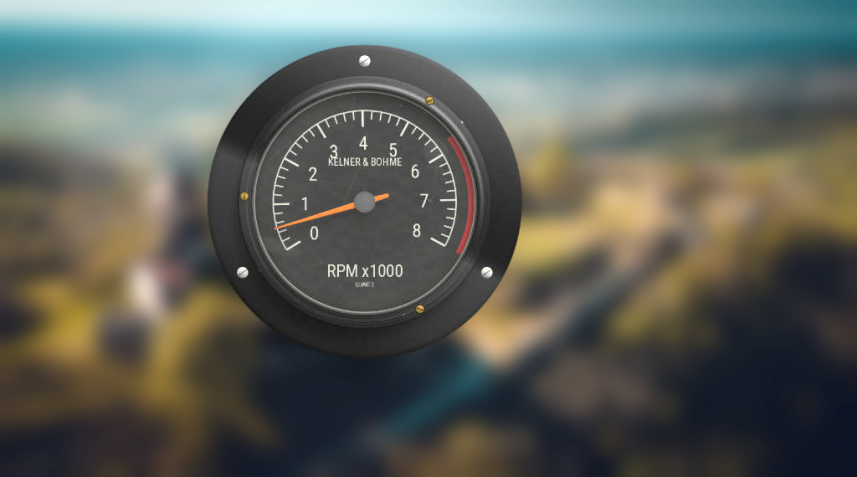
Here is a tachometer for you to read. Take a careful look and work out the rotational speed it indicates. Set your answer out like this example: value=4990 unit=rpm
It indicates value=500 unit=rpm
